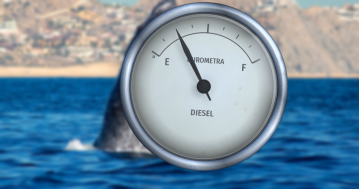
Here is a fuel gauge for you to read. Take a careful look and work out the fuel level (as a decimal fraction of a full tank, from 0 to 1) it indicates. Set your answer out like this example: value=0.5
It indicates value=0.25
